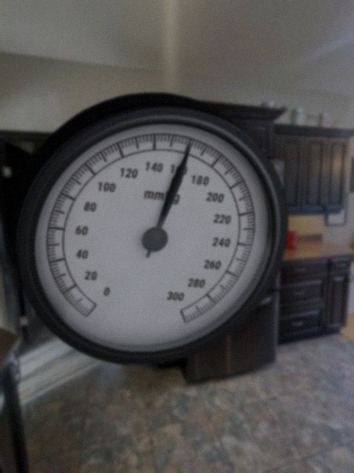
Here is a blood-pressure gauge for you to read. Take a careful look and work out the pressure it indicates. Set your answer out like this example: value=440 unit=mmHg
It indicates value=160 unit=mmHg
